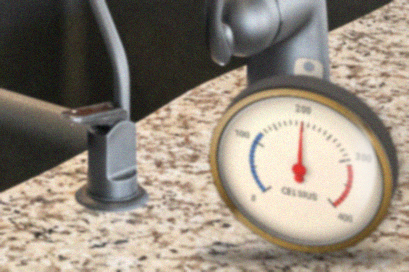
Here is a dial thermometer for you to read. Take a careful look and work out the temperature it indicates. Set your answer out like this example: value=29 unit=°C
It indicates value=200 unit=°C
